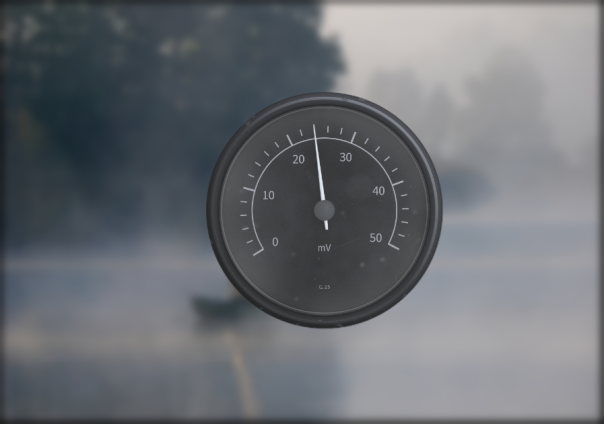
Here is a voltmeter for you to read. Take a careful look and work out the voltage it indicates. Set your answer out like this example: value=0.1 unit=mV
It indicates value=24 unit=mV
